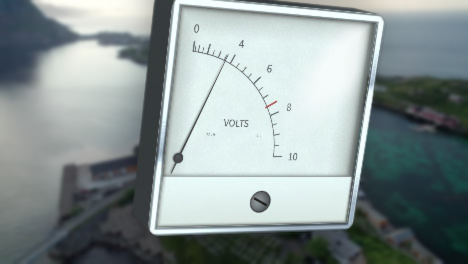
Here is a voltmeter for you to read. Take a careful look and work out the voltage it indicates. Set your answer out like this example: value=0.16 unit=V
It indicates value=3.5 unit=V
